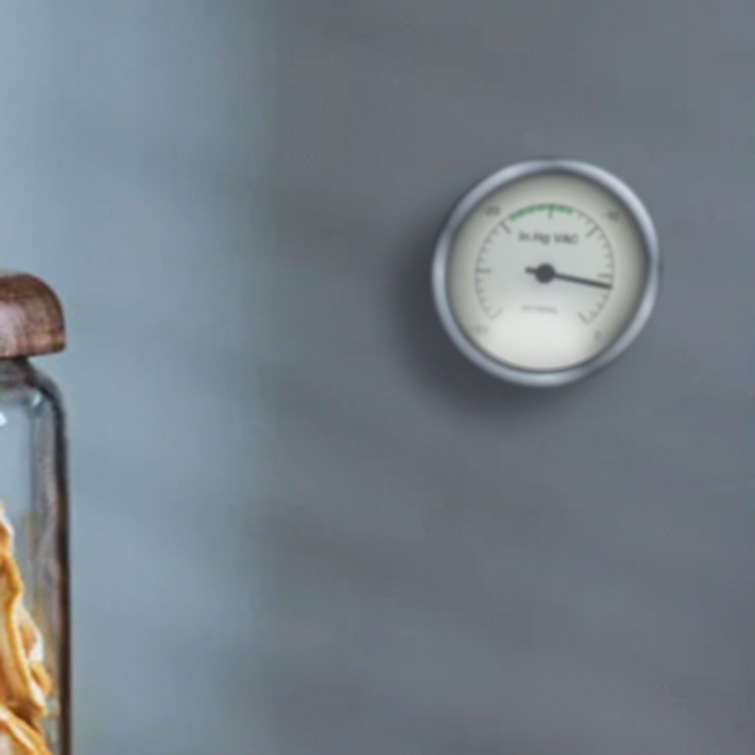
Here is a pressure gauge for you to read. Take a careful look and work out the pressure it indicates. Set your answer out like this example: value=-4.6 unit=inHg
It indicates value=-4 unit=inHg
